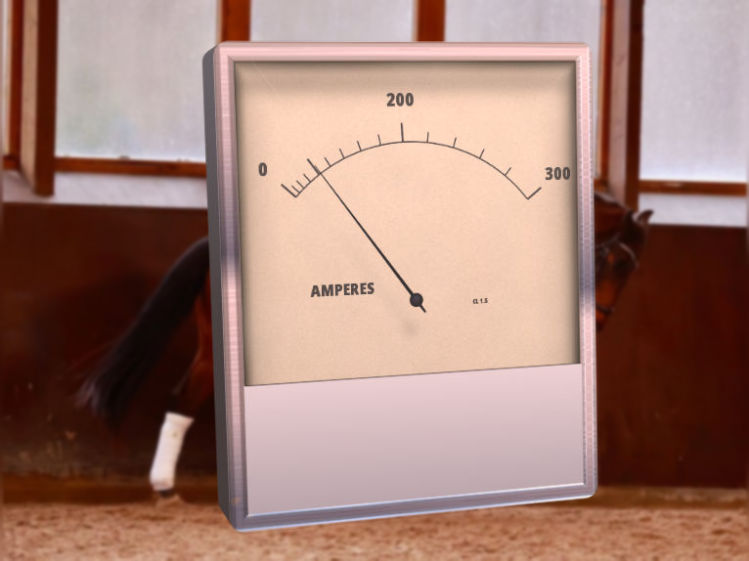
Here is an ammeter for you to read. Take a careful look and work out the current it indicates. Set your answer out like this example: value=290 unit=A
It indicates value=100 unit=A
